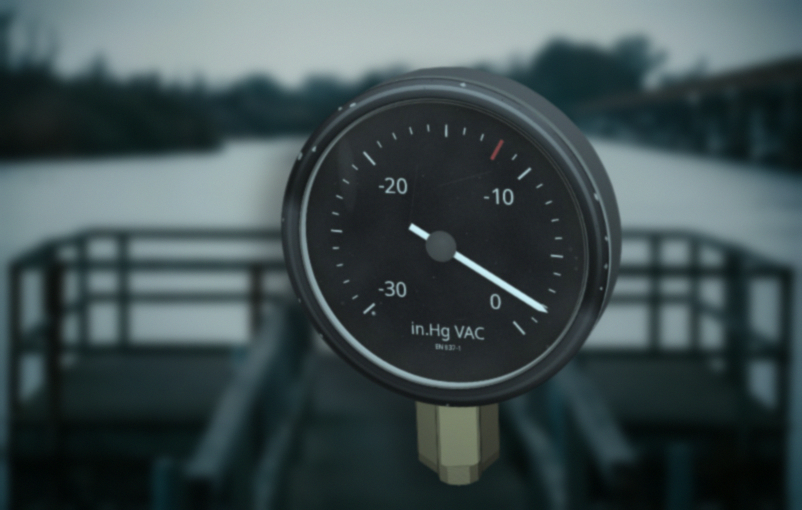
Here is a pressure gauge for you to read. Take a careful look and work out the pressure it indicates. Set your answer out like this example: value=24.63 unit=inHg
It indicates value=-2 unit=inHg
